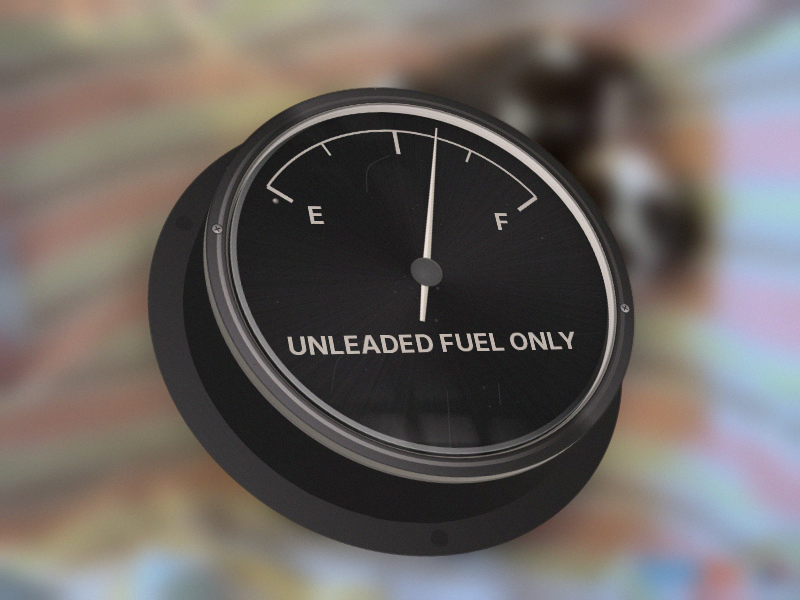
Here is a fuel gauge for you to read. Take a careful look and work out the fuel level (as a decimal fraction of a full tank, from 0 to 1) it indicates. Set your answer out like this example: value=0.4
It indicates value=0.625
